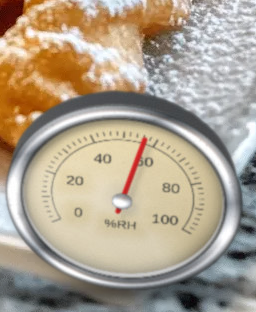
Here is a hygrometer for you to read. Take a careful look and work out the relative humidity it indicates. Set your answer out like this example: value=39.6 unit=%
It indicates value=56 unit=%
